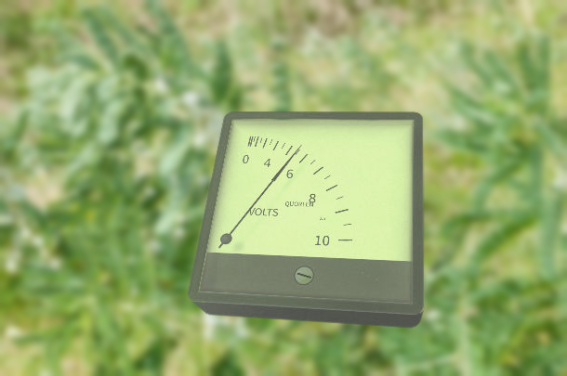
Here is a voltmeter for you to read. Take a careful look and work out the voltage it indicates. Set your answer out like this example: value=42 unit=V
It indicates value=5.5 unit=V
